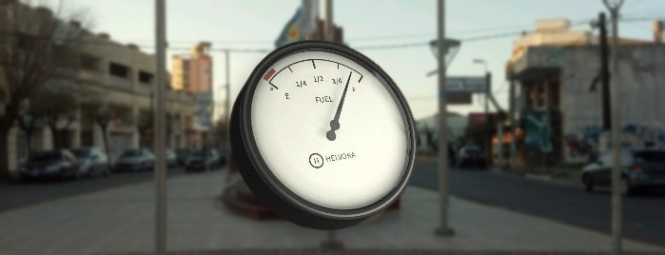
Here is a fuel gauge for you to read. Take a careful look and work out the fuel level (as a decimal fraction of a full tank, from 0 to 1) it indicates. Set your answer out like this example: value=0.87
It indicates value=0.875
